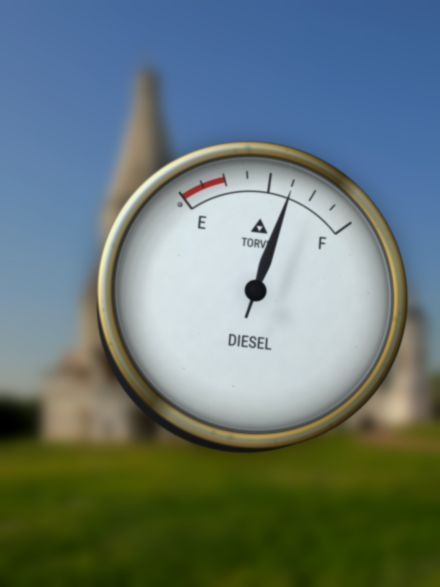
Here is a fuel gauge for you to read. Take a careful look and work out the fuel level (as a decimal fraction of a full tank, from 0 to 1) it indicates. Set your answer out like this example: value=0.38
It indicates value=0.625
